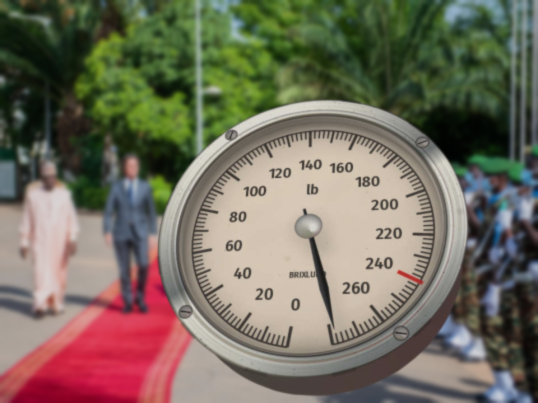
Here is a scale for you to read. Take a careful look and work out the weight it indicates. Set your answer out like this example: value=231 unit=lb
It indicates value=278 unit=lb
